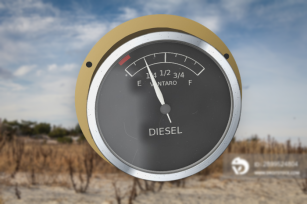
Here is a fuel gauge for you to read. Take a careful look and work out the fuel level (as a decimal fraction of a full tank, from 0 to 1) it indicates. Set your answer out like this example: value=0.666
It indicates value=0.25
